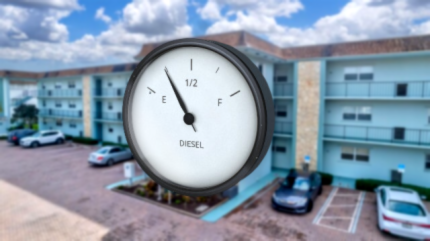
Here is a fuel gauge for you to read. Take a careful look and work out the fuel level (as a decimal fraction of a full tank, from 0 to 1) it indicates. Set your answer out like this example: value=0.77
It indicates value=0.25
